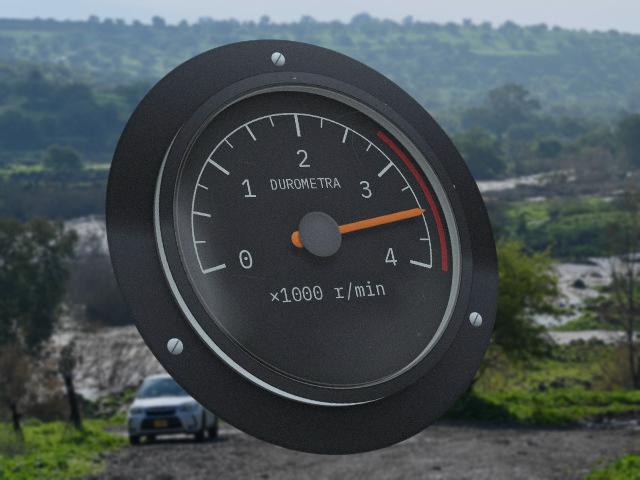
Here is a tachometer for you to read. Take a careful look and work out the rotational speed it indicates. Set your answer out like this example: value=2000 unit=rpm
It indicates value=3500 unit=rpm
